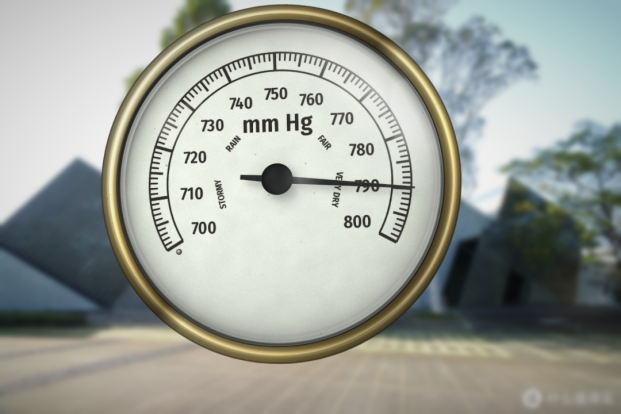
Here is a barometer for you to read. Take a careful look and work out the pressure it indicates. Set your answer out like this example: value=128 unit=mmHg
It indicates value=790 unit=mmHg
